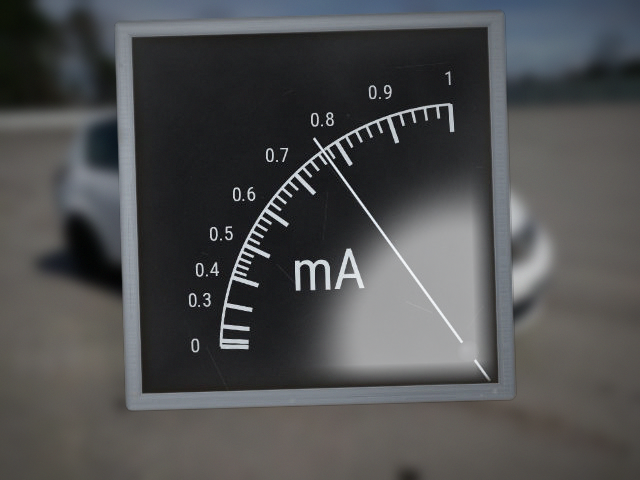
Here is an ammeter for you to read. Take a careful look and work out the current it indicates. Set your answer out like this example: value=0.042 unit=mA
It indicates value=0.77 unit=mA
